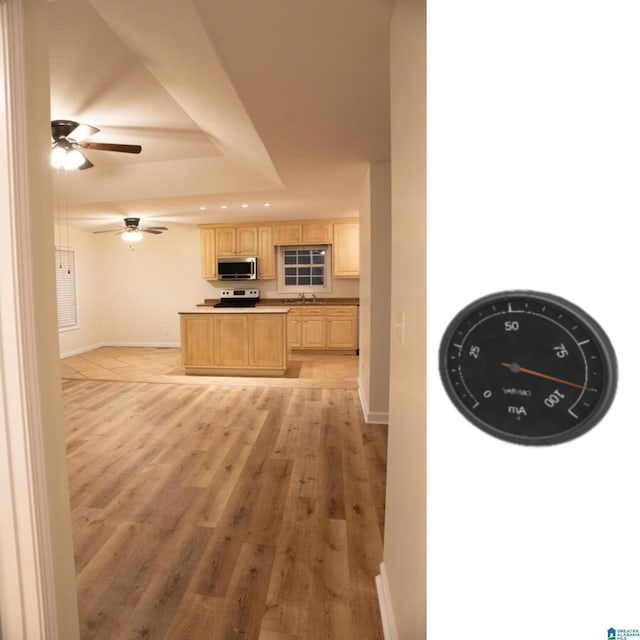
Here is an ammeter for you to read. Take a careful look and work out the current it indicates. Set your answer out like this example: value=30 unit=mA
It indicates value=90 unit=mA
